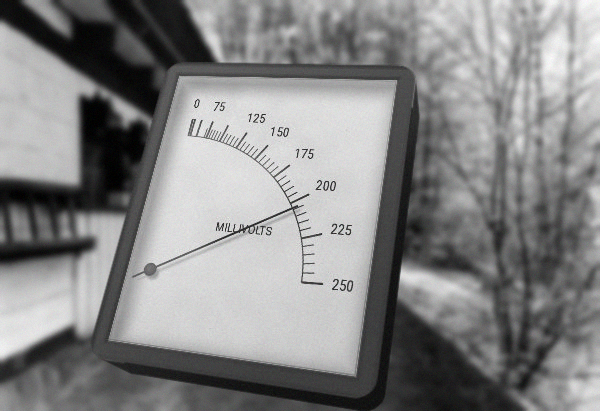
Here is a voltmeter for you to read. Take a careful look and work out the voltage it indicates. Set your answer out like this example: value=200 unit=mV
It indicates value=205 unit=mV
